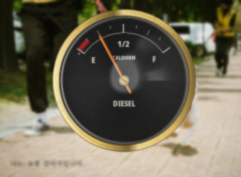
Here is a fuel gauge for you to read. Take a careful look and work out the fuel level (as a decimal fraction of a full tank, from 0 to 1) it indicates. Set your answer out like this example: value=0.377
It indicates value=0.25
